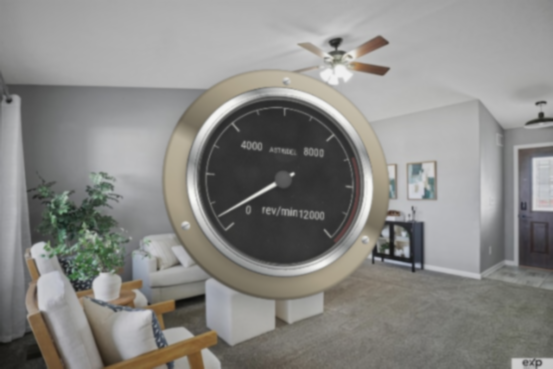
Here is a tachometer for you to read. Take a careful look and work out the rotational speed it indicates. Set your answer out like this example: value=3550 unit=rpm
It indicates value=500 unit=rpm
